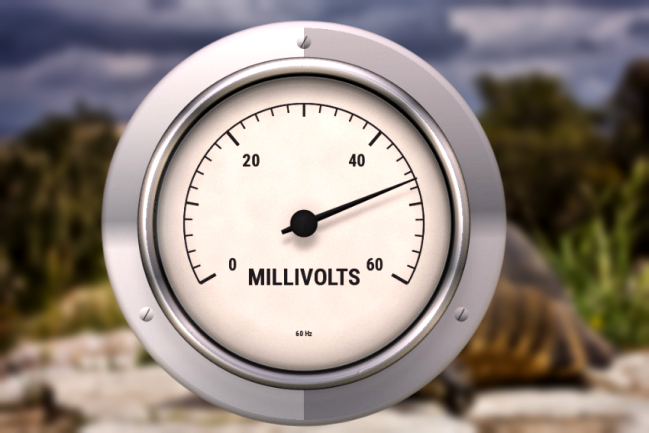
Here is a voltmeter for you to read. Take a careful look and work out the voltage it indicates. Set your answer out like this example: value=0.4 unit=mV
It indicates value=47 unit=mV
